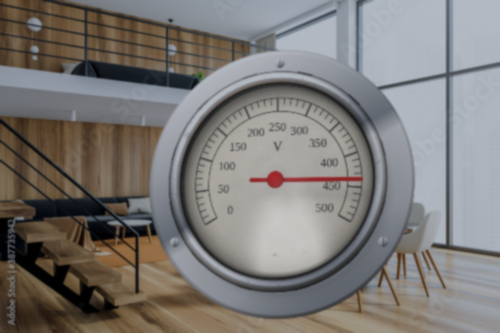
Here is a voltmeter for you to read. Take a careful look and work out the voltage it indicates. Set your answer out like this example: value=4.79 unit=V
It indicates value=440 unit=V
